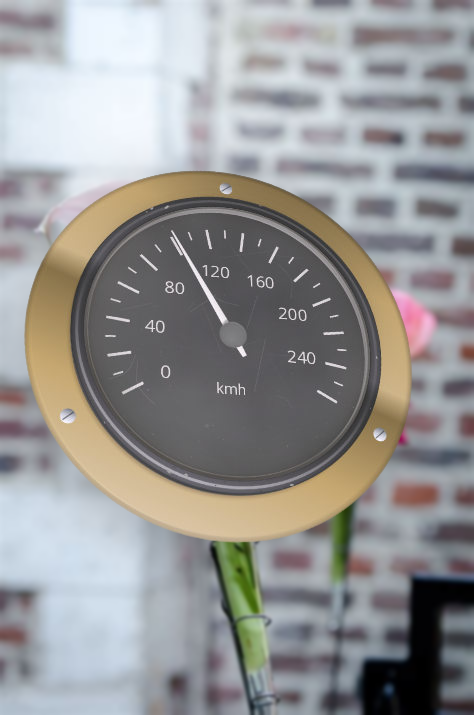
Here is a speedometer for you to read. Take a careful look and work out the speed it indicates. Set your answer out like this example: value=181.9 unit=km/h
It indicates value=100 unit=km/h
